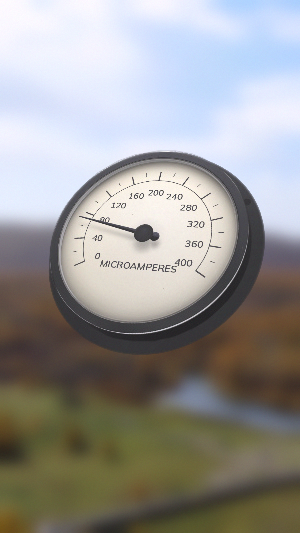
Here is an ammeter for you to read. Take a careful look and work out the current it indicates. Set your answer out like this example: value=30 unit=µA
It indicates value=70 unit=µA
